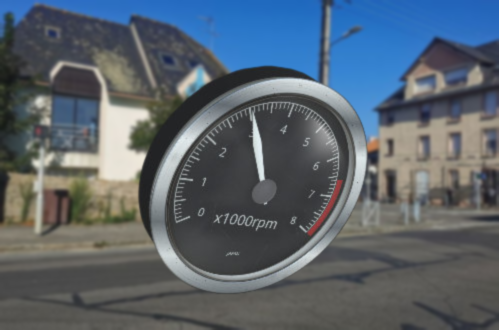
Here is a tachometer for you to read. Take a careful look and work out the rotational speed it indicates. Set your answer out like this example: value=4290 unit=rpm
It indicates value=3000 unit=rpm
